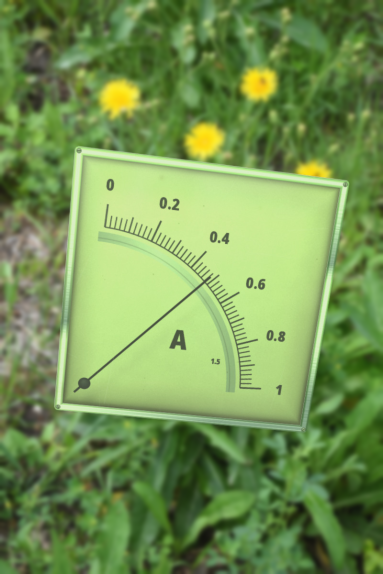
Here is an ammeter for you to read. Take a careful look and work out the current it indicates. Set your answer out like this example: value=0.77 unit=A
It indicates value=0.48 unit=A
